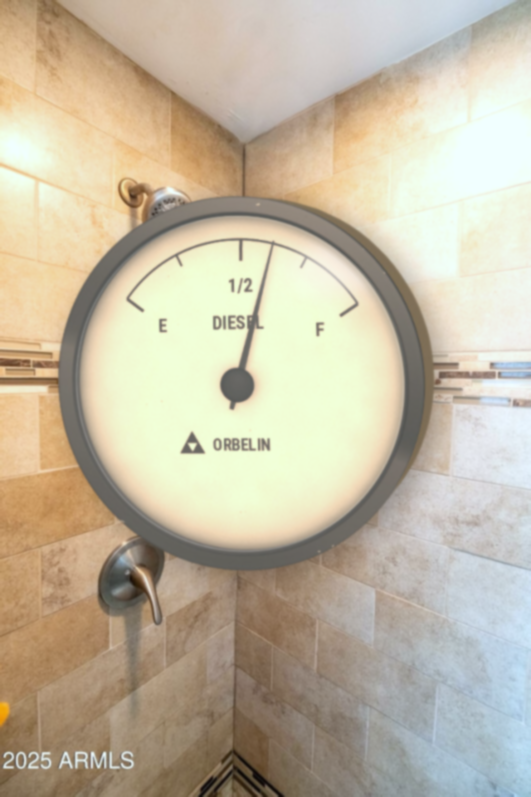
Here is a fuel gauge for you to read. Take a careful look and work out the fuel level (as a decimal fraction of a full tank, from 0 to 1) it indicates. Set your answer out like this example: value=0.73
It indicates value=0.625
